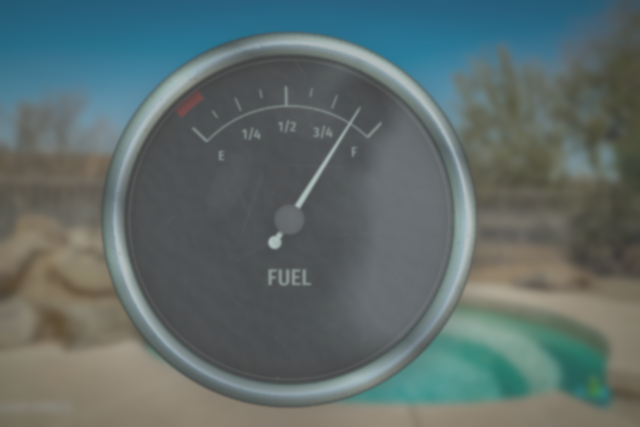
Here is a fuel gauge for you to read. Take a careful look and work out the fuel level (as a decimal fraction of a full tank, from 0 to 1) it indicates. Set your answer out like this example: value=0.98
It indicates value=0.875
